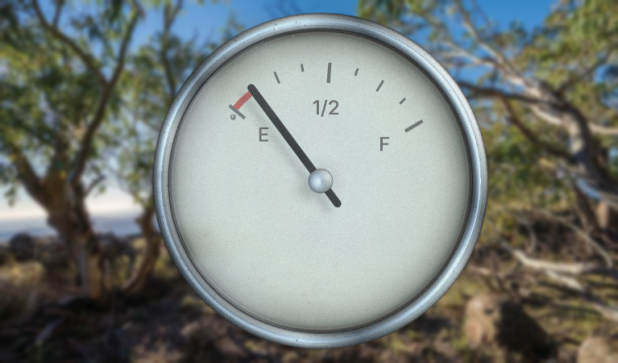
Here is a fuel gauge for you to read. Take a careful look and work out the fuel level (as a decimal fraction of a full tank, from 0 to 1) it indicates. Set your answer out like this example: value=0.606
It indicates value=0.125
